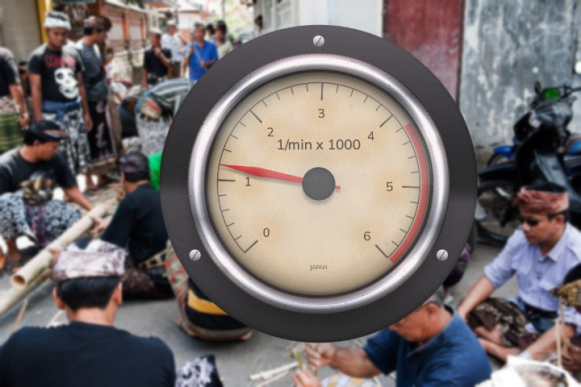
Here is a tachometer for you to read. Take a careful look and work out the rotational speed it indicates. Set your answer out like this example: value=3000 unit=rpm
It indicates value=1200 unit=rpm
